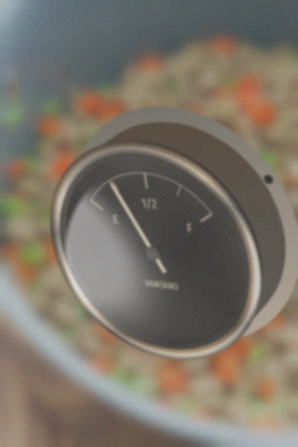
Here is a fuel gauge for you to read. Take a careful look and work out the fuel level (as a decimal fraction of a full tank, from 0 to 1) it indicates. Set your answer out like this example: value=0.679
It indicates value=0.25
